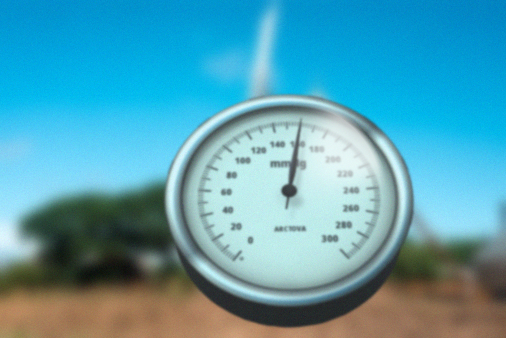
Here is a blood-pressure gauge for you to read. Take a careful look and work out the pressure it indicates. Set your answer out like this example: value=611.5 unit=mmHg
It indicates value=160 unit=mmHg
